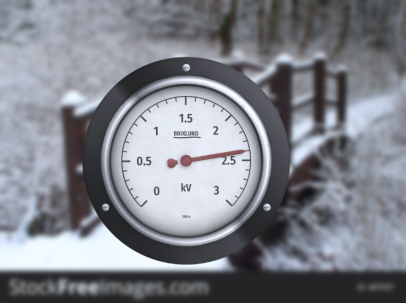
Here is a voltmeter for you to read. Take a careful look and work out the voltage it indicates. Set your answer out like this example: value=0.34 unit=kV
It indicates value=2.4 unit=kV
